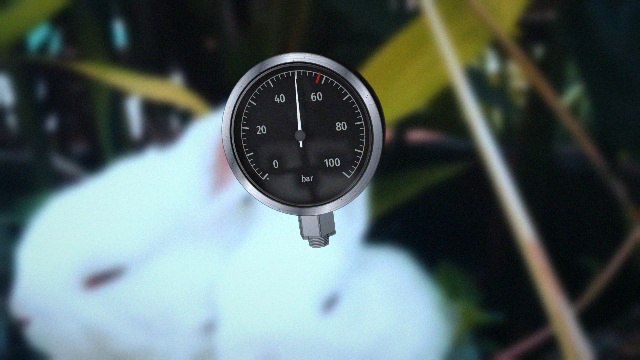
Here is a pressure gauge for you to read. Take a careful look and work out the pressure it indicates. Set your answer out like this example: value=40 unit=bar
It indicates value=50 unit=bar
